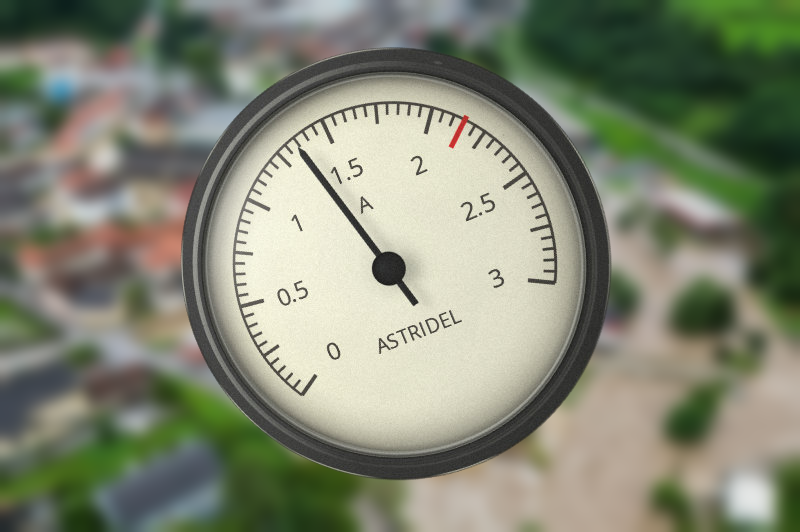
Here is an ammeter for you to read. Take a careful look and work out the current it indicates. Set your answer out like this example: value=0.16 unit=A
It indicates value=1.35 unit=A
